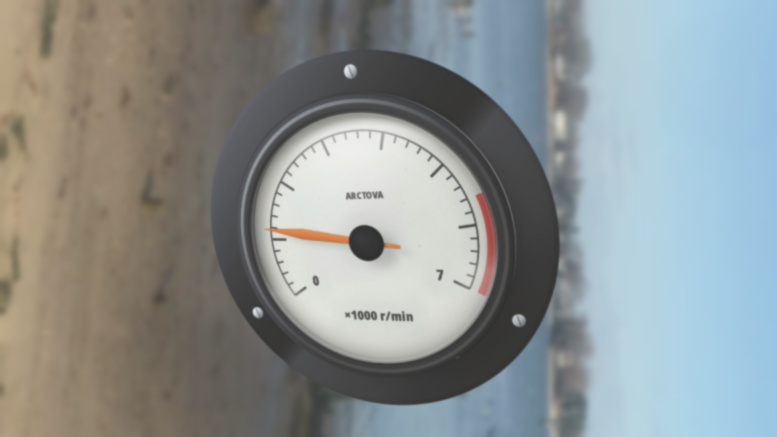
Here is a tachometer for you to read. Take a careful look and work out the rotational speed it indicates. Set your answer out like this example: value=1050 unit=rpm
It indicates value=1200 unit=rpm
